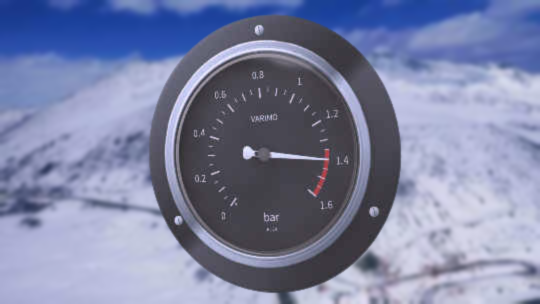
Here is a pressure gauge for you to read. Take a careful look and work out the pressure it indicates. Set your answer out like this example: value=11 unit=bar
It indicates value=1.4 unit=bar
